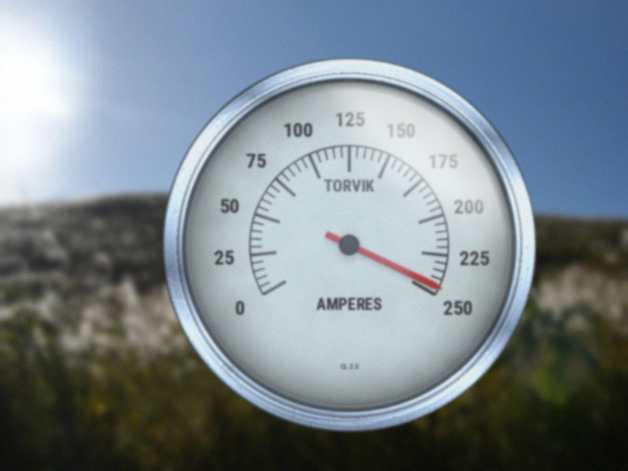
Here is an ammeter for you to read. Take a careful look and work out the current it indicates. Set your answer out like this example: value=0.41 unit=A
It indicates value=245 unit=A
